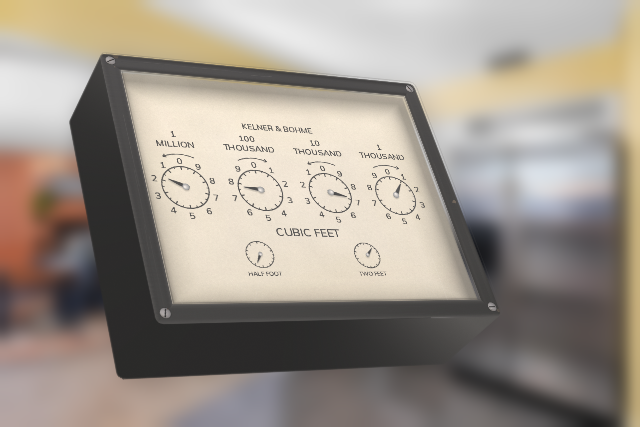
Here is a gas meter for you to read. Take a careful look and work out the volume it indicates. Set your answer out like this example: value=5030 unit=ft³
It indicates value=177100 unit=ft³
